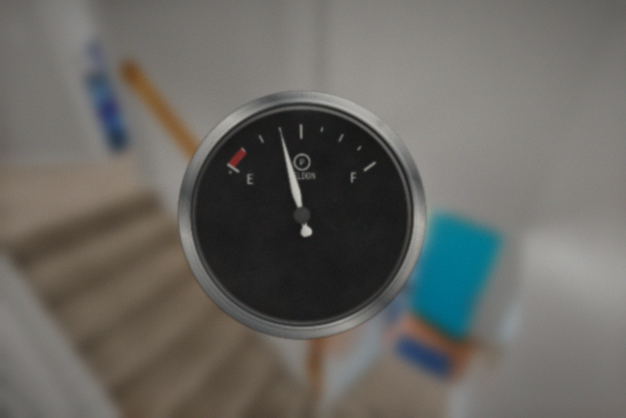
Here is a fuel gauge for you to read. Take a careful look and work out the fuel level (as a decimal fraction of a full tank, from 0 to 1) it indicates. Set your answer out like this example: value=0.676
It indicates value=0.375
